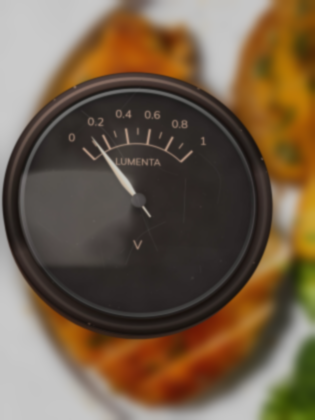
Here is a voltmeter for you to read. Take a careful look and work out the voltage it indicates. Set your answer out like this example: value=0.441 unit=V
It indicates value=0.1 unit=V
